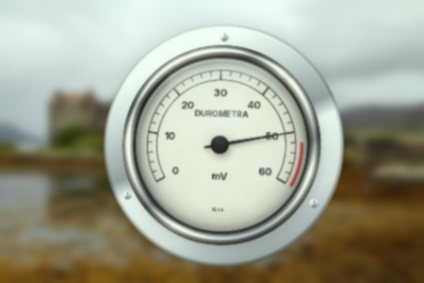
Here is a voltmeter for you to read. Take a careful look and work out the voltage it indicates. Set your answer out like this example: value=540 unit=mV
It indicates value=50 unit=mV
